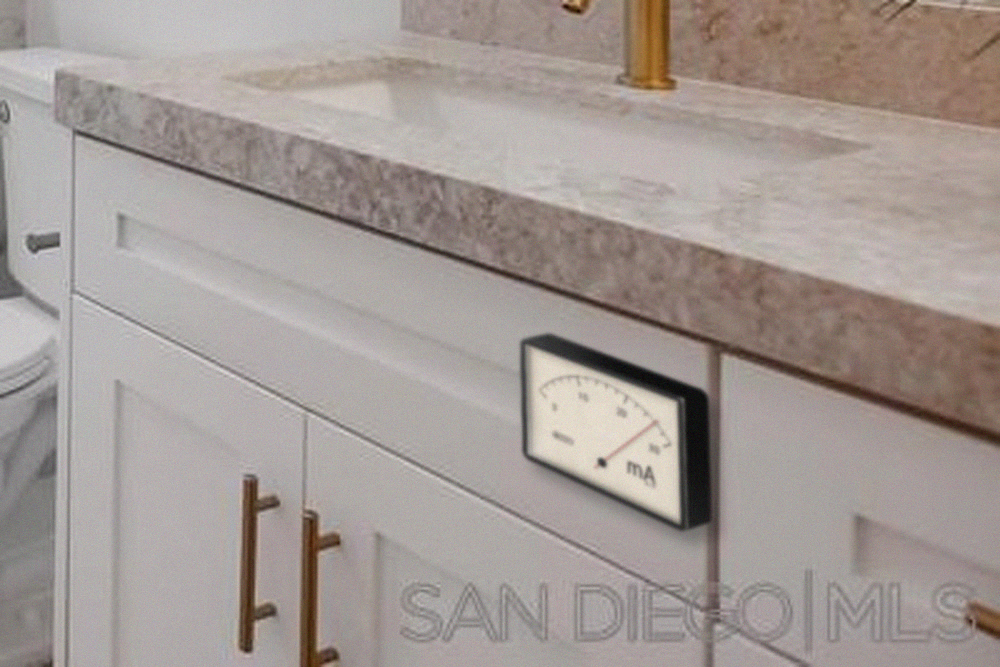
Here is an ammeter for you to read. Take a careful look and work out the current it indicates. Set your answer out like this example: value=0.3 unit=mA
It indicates value=26 unit=mA
